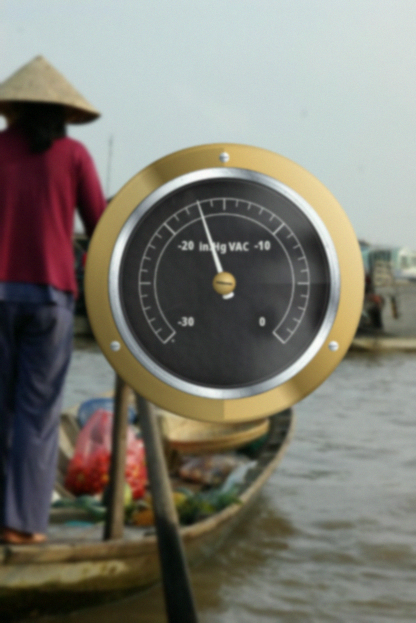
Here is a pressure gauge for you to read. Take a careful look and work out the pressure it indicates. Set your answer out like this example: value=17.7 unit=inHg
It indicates value=-17 unit=inHg
